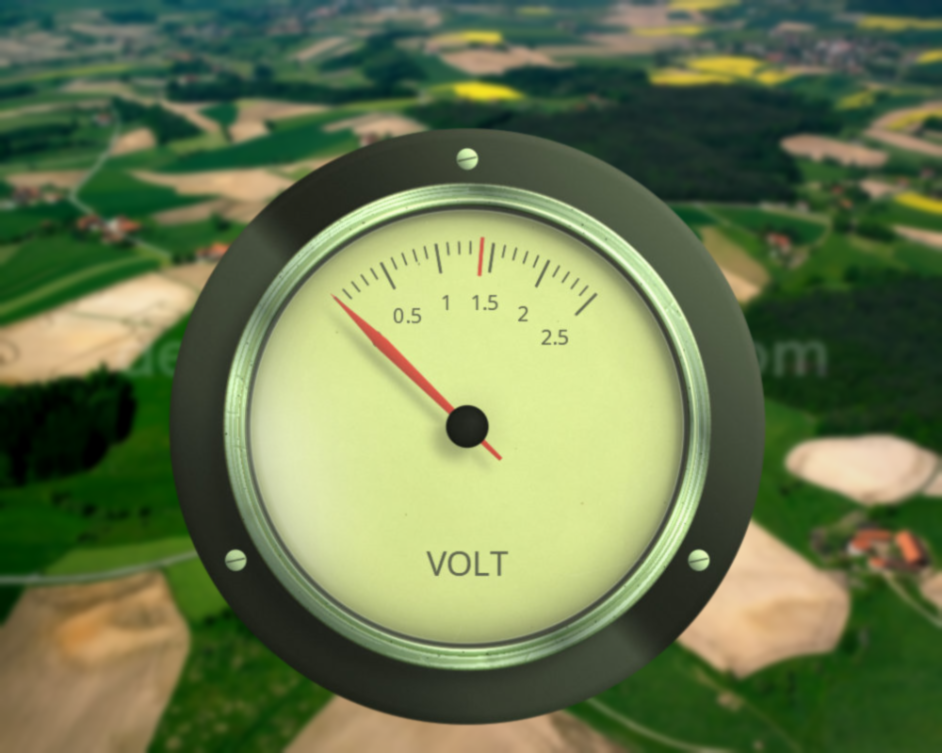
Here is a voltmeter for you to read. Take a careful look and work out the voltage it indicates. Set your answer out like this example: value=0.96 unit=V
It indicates value=0 unit=V
